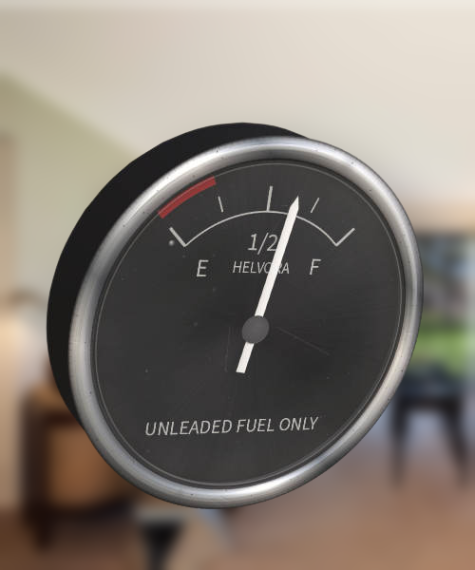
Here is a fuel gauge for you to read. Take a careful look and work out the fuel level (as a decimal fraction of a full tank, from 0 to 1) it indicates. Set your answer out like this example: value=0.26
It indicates value=0.625
